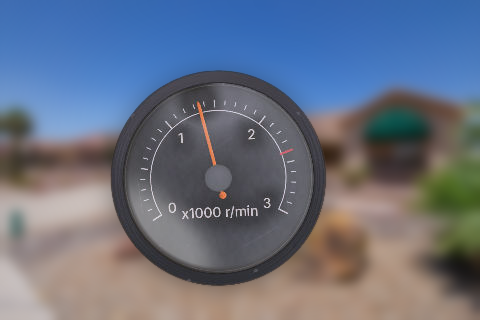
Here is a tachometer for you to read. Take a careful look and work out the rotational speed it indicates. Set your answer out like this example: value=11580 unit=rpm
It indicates value=1350 unit=rpm
